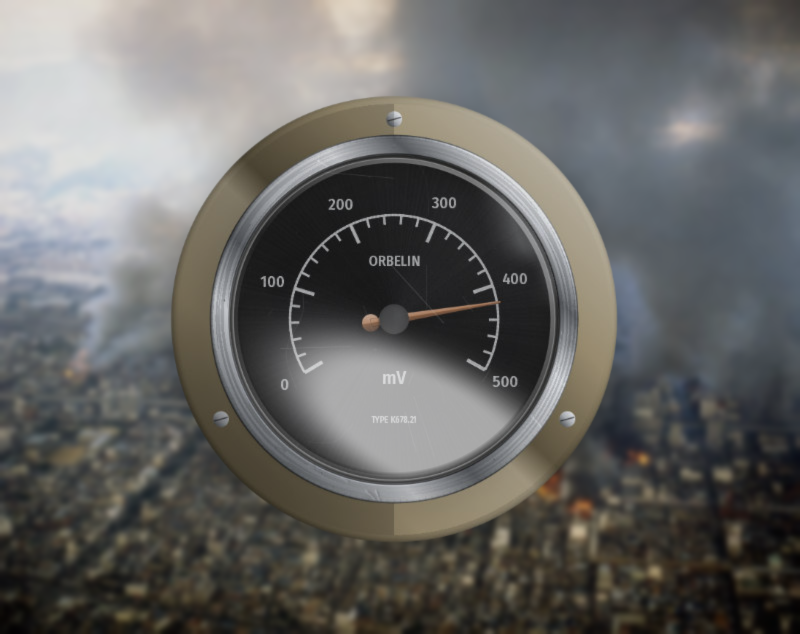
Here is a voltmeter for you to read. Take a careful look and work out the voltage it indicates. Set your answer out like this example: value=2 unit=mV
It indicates value=420 unit=mV
